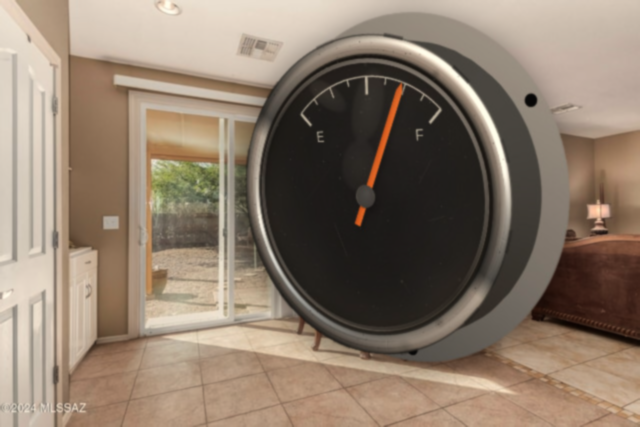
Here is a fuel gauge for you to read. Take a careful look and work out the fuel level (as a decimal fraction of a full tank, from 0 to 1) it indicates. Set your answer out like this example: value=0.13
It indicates value=0.75
